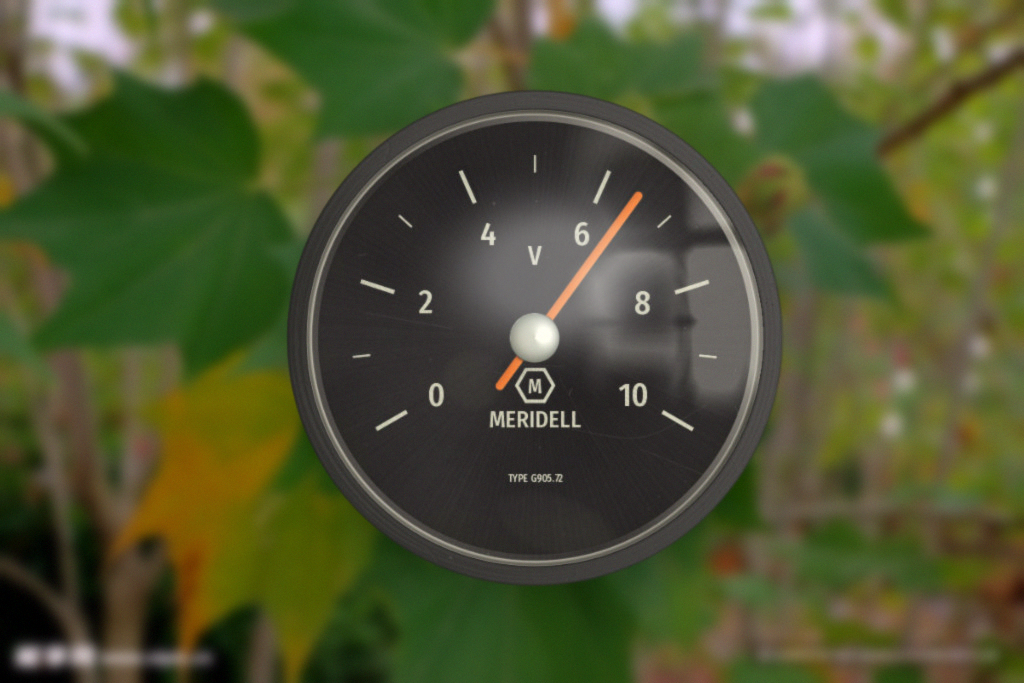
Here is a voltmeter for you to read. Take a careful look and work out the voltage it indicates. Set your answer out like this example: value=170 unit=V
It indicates value=6.5 unit=V
